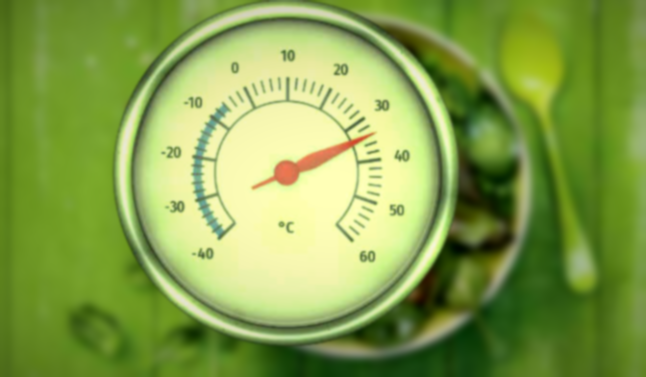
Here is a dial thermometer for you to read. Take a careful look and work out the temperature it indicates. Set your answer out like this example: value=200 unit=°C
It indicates value=34 unit=°C
